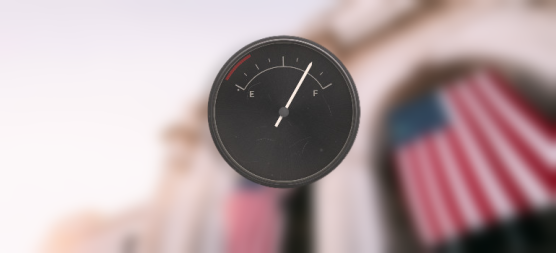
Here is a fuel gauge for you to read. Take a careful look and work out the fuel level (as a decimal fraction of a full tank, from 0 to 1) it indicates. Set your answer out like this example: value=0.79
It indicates value=0.75
